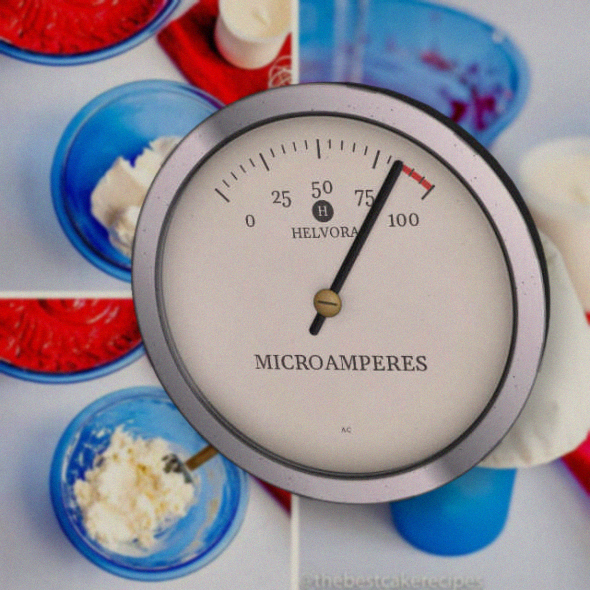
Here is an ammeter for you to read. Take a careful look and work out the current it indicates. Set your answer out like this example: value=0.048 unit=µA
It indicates value=85 unit=µA
